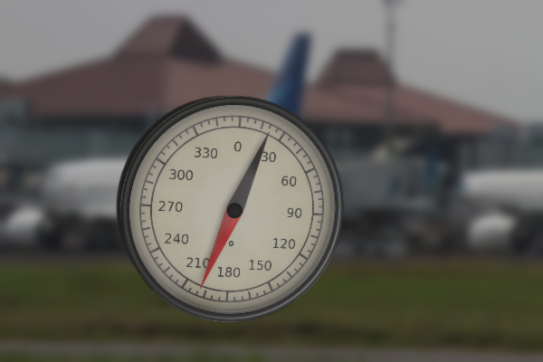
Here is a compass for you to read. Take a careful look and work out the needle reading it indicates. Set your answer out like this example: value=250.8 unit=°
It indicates value=200 unit=°
